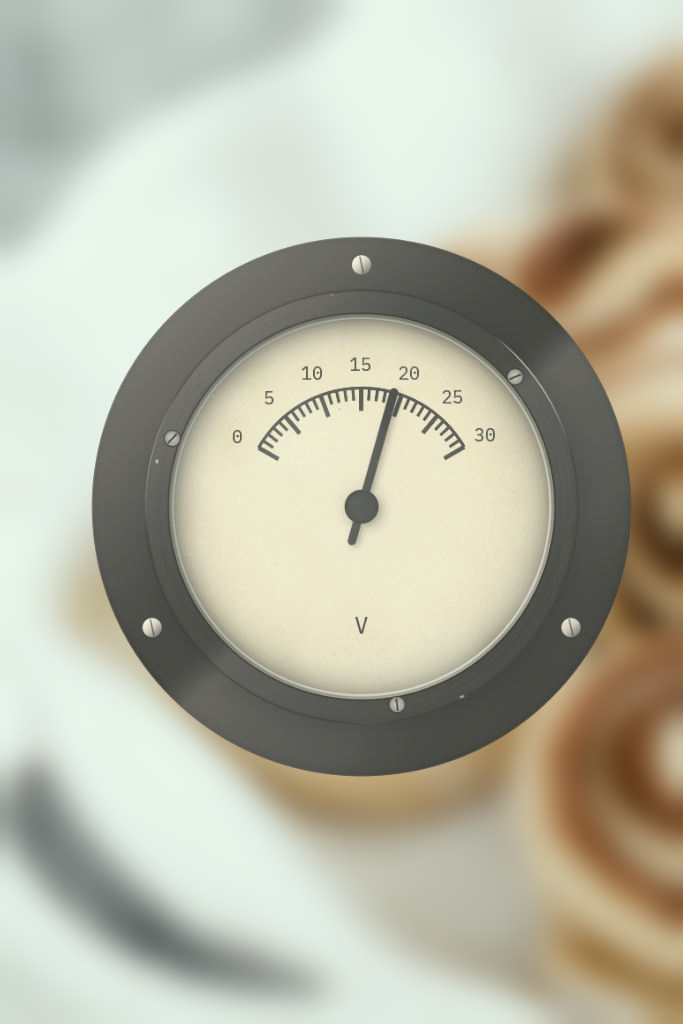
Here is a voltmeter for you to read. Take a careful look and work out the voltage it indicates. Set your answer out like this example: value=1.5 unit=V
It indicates value=19 unit=V
